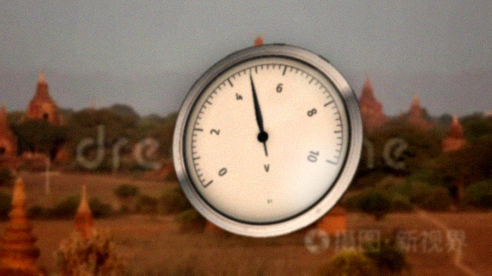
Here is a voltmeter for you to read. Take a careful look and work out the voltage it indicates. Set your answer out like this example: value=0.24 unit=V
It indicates value=4.8 unit=V
